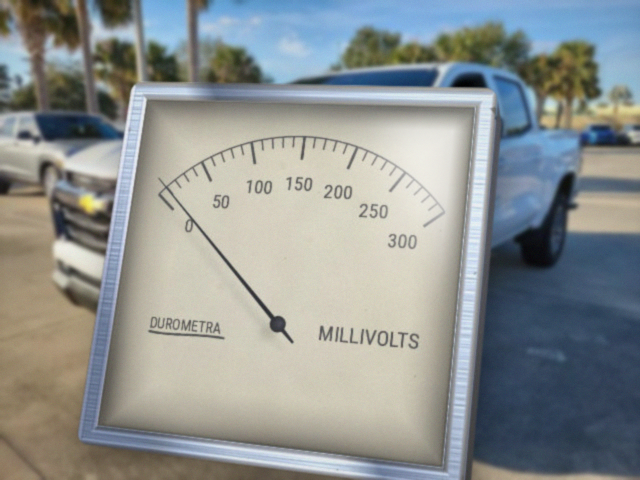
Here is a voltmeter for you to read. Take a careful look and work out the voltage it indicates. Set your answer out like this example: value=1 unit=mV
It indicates value=10 unit=mV
